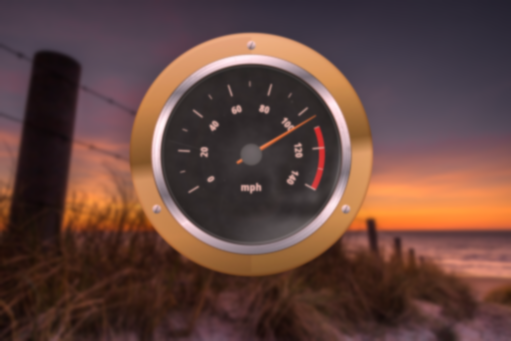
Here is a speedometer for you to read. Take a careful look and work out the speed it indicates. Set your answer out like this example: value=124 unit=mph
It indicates value=105 unit=mph
